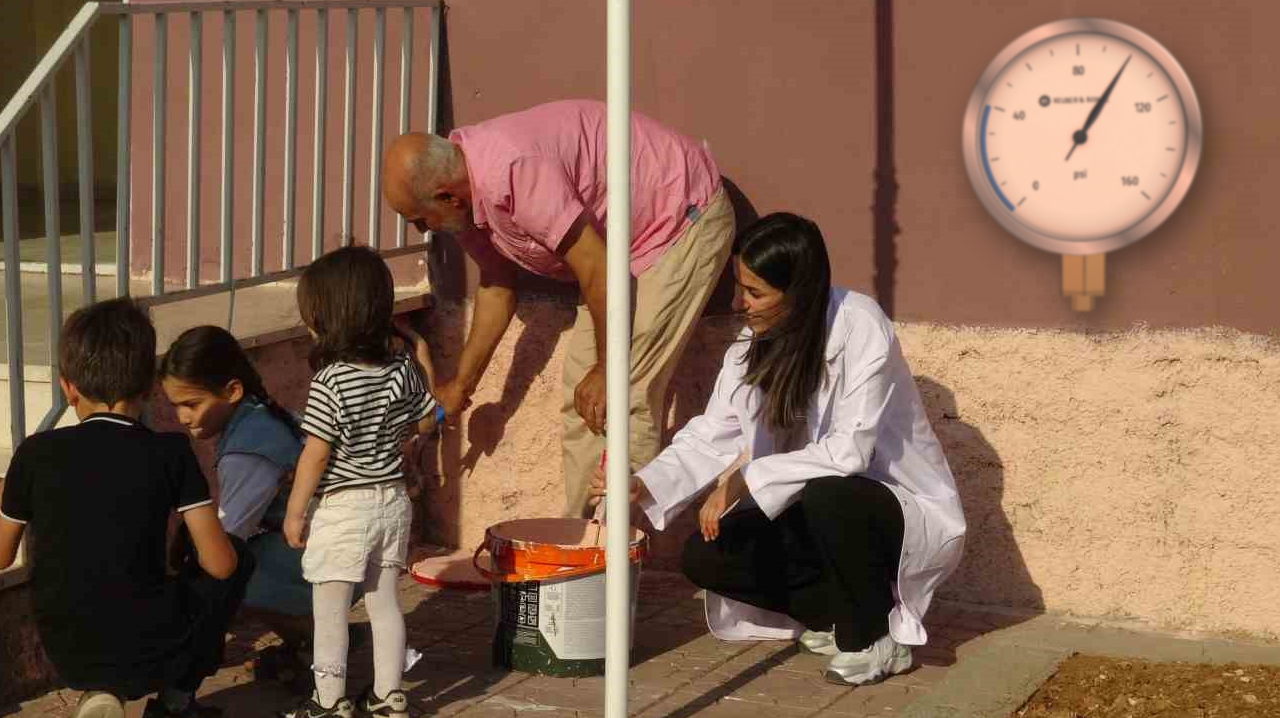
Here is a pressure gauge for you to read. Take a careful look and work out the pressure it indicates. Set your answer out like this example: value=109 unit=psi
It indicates value=100 unit=psi
